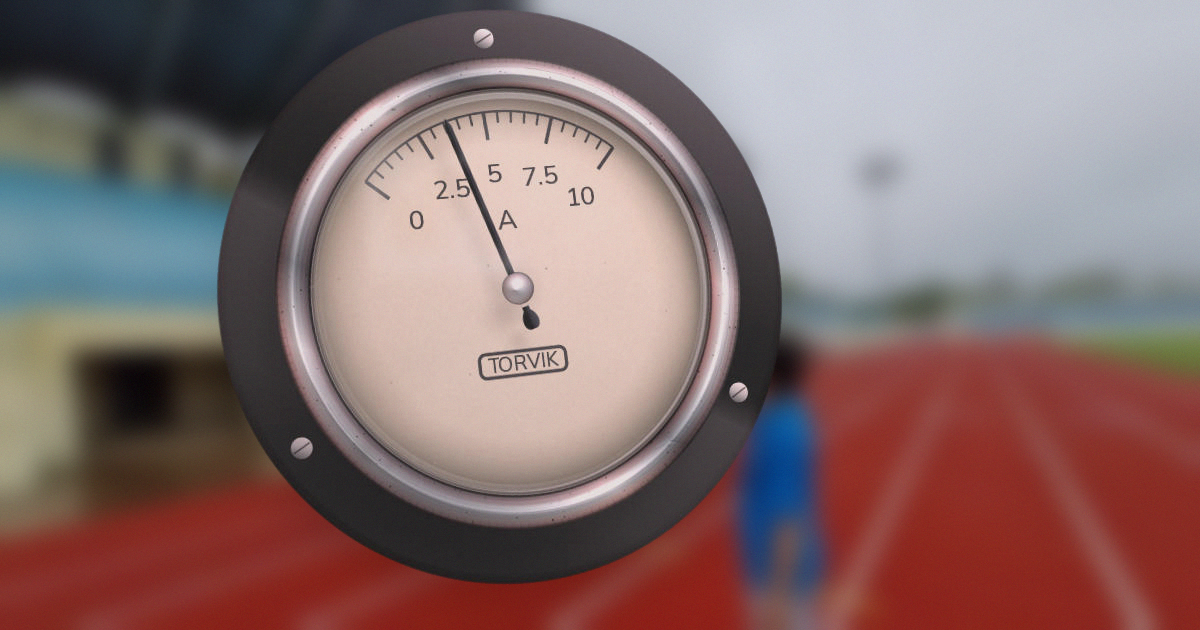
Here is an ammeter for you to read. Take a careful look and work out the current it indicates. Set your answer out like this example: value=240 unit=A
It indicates value=3.5 unit=A
